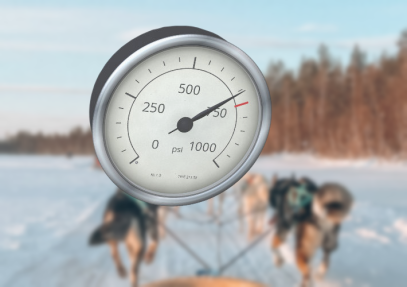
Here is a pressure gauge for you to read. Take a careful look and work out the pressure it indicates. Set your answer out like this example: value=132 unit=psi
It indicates value=700 unit=psi
